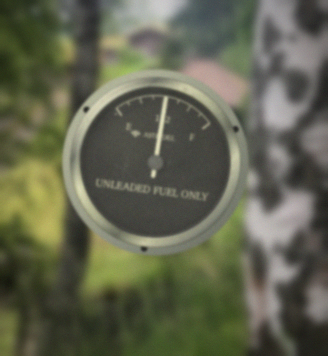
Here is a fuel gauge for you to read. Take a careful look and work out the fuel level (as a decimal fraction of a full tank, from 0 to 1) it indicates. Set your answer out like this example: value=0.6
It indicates value=0.5
